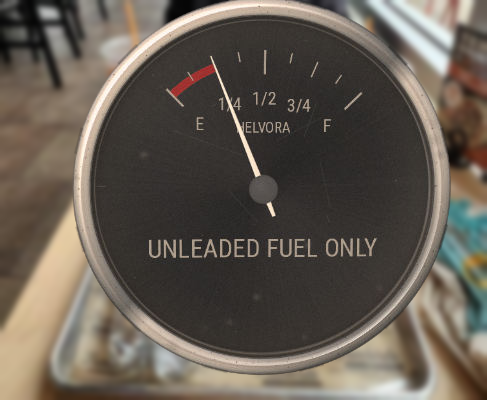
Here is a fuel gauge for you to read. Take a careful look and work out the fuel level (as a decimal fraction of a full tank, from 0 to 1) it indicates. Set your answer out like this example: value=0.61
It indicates value=0.25
